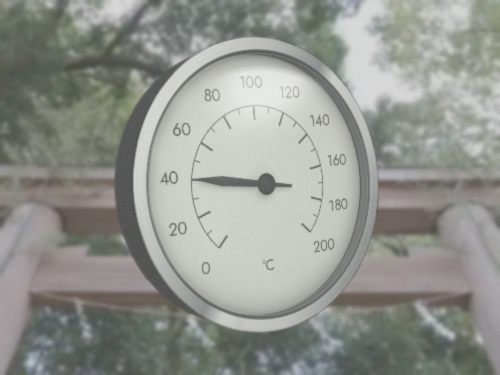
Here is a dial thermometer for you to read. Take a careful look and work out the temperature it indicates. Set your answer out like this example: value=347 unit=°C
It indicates value=40 unit=°C
